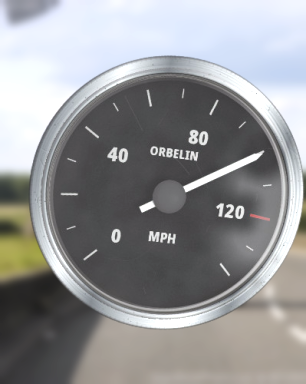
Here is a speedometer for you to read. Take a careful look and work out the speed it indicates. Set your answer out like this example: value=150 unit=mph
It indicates value=100 unit=mph
